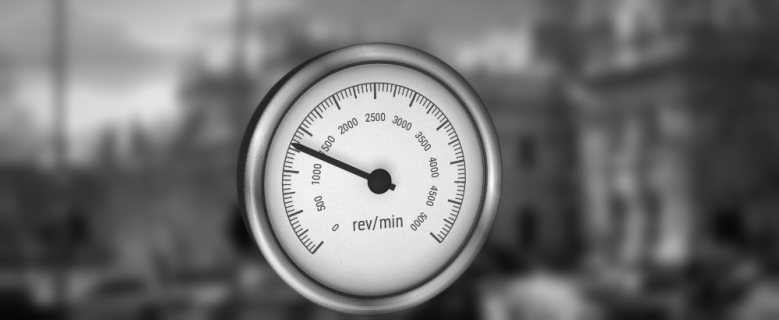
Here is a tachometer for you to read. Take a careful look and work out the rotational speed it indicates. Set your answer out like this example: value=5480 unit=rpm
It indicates value=1300 unit=rpm
